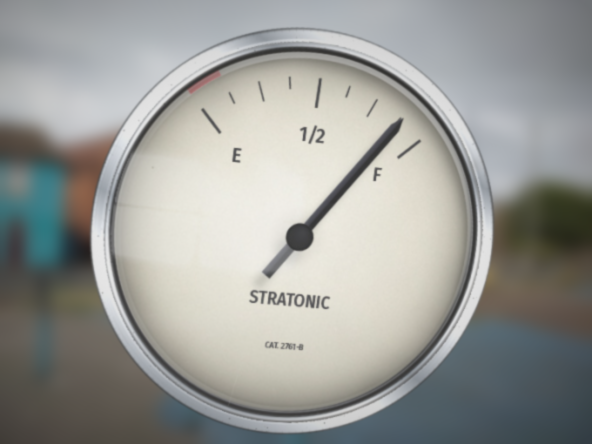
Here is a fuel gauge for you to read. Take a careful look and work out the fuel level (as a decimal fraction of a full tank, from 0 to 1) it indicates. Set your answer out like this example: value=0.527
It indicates value=0.875
